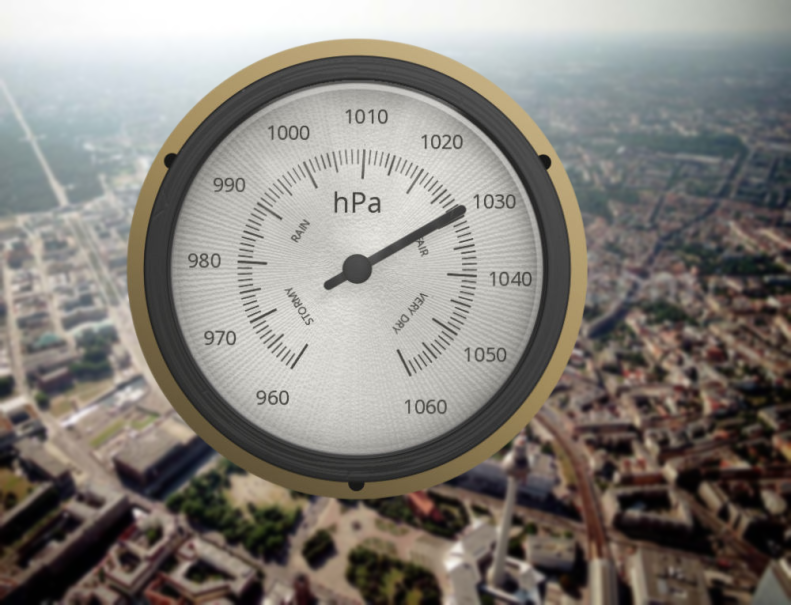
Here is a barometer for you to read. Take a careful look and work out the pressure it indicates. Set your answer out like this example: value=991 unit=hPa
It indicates value=1029 unit=hPa
